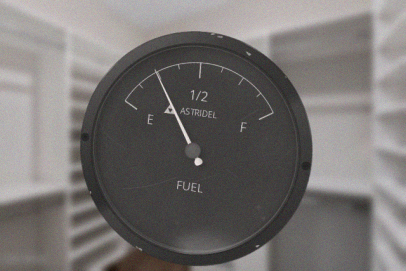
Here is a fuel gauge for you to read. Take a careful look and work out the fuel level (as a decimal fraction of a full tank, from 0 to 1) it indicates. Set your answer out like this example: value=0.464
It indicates value=0.25
